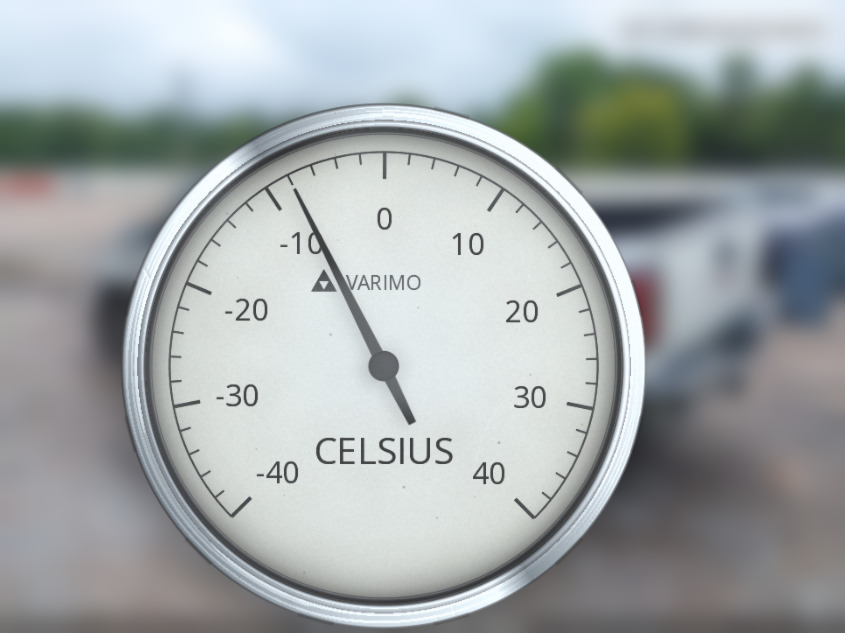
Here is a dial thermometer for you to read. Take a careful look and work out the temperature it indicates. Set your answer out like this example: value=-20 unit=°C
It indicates value=-8 unit=°C
